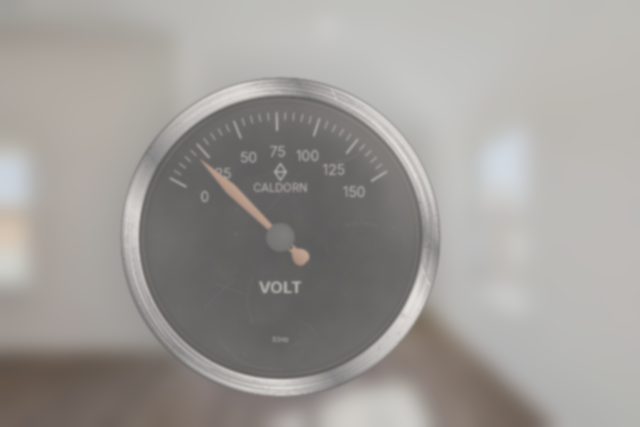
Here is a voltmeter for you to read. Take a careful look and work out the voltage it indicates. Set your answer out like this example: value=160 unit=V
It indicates value=20 unit=V
